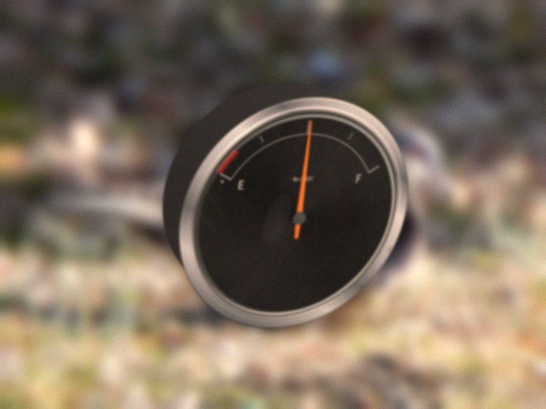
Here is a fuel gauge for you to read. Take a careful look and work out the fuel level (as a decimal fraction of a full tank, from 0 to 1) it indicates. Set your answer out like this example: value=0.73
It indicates value=0.5
